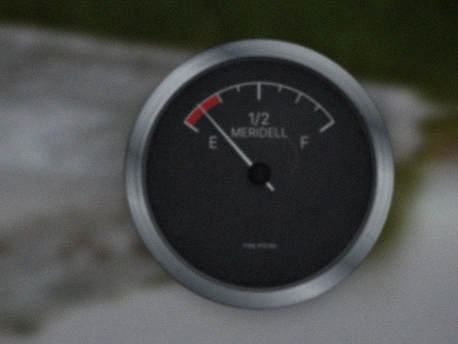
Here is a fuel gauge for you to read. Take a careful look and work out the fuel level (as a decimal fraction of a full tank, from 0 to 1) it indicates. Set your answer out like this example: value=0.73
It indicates value=0.125
